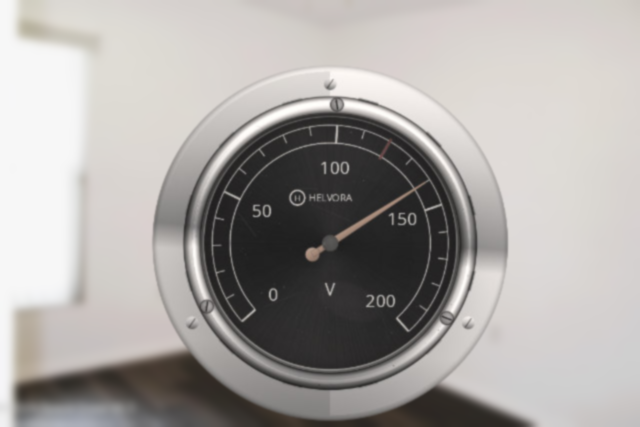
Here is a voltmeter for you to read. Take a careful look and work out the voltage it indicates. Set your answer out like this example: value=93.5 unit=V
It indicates value=140 unit=V
